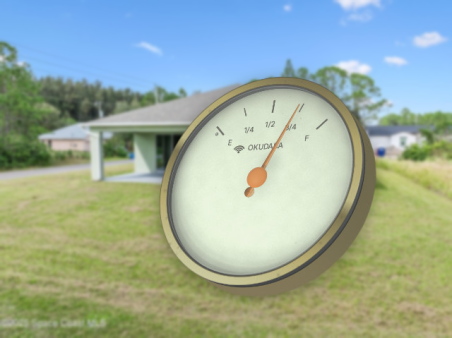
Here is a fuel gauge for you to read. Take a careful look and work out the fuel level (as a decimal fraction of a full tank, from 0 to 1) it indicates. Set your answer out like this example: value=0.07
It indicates value=0.75
